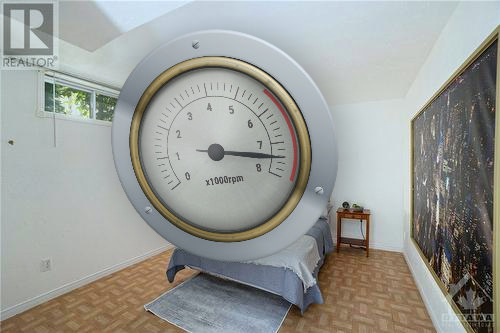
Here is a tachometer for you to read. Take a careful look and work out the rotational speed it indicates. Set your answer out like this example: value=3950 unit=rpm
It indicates value=7400 unit=rpm
